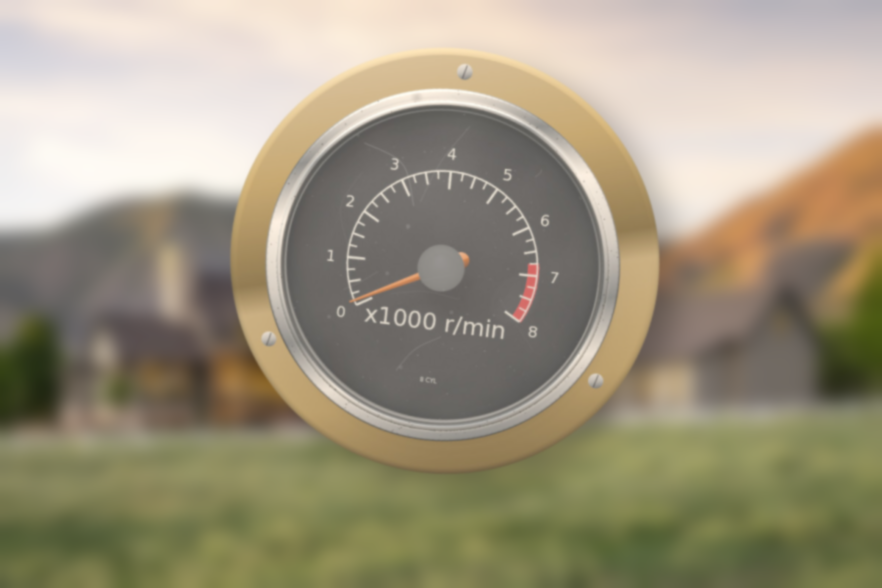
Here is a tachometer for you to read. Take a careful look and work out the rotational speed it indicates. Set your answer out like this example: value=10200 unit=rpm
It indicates value=125 unit=rpm
